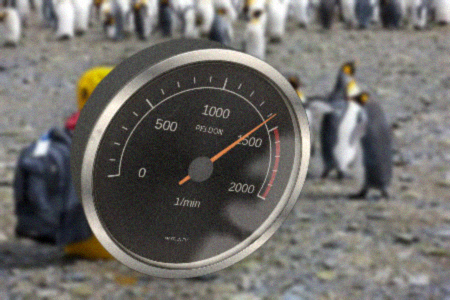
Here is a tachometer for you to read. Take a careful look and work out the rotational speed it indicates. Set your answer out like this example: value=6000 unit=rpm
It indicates value=1400 unit=rpm
